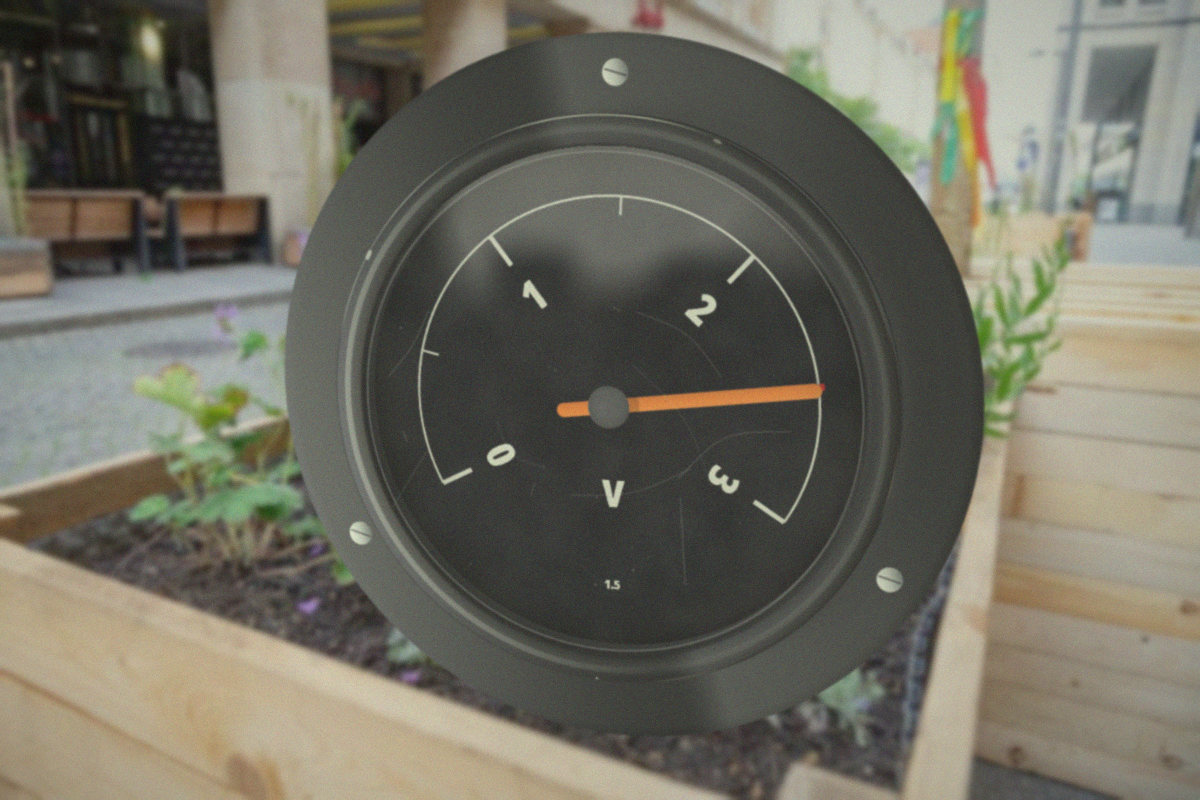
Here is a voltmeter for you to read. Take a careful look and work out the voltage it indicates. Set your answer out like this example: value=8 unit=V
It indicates value=2.5 unit=V
